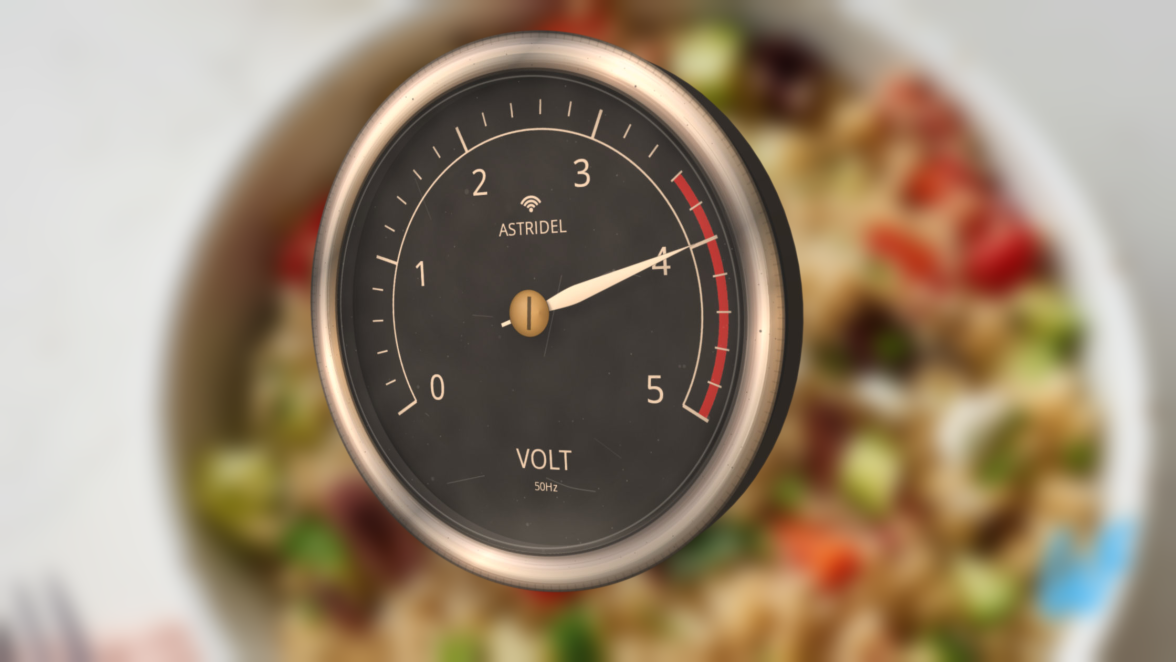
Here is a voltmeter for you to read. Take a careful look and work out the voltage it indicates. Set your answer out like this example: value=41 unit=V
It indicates value=4 unit=V
